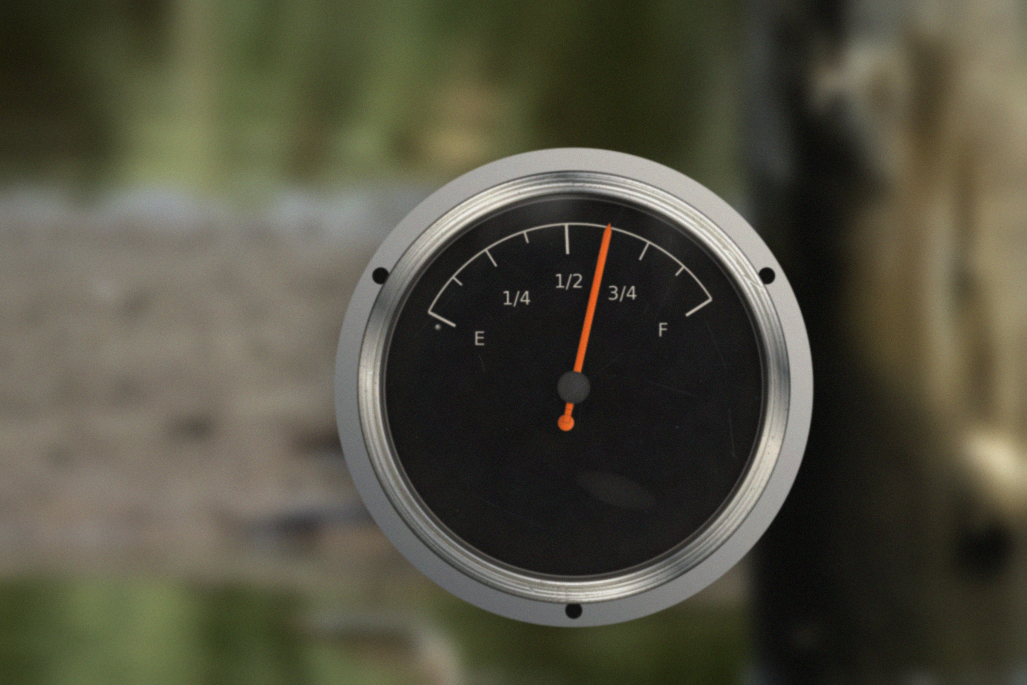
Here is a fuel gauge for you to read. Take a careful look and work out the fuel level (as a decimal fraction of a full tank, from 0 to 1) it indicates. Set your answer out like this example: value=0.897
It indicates value=0.625
